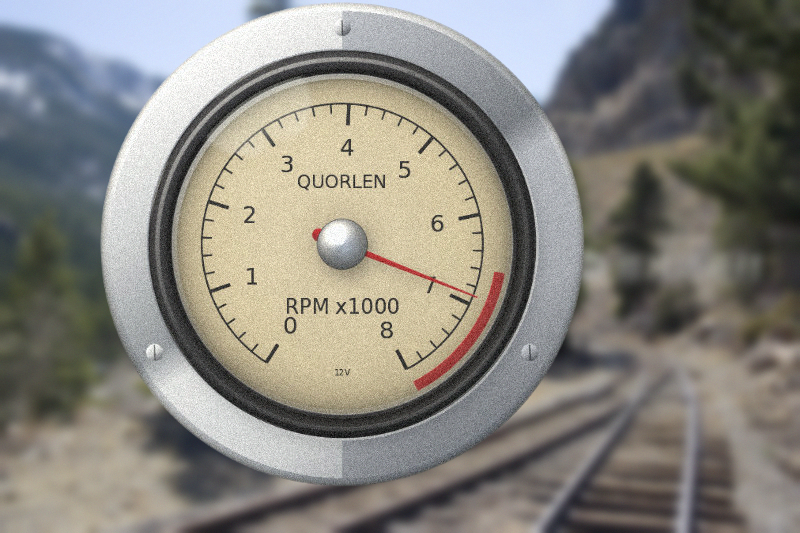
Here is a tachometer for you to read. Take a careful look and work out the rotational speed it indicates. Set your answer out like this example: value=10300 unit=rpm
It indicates value=6900 unit=rpm
